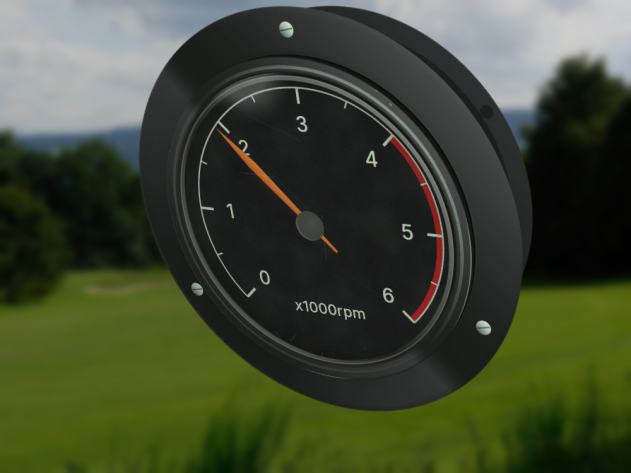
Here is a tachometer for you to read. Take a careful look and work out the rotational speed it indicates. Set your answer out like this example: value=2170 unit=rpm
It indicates value=2000 unit=rpm
